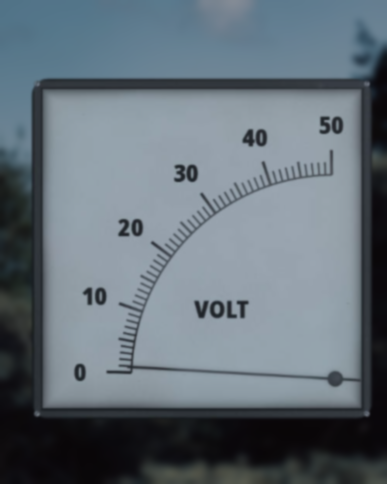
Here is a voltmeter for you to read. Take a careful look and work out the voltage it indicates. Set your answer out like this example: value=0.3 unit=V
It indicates value=1 unit=V
